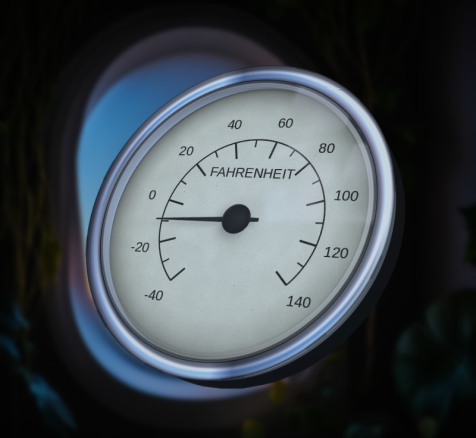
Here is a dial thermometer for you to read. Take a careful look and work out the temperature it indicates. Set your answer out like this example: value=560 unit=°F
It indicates value=-10 unit=°F
